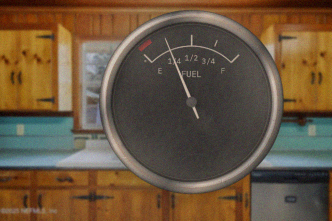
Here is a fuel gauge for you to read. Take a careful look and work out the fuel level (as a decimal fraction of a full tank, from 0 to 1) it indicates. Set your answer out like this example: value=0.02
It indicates value=0.25
